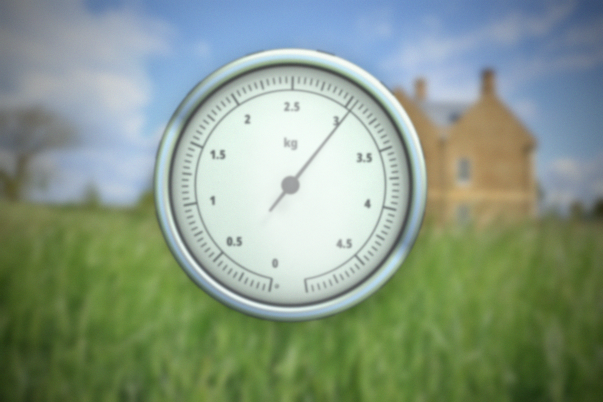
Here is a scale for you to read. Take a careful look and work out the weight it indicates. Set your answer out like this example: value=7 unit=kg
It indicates value=3.05 unit=kg
